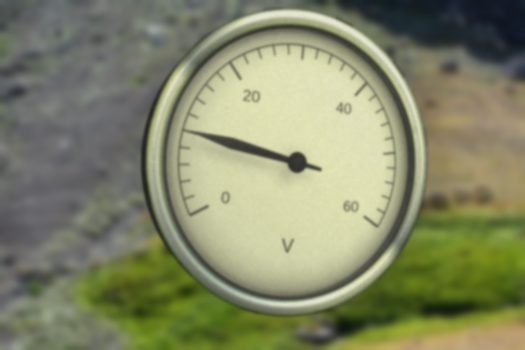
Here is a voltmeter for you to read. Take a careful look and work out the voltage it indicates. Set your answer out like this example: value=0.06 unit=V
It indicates value=10 unit=V
